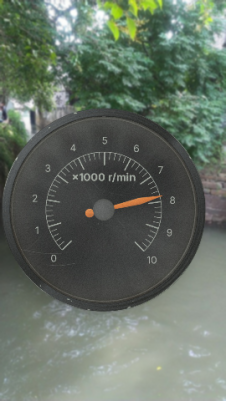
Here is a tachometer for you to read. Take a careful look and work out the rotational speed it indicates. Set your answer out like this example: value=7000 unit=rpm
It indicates value=7800 unit=rpm
